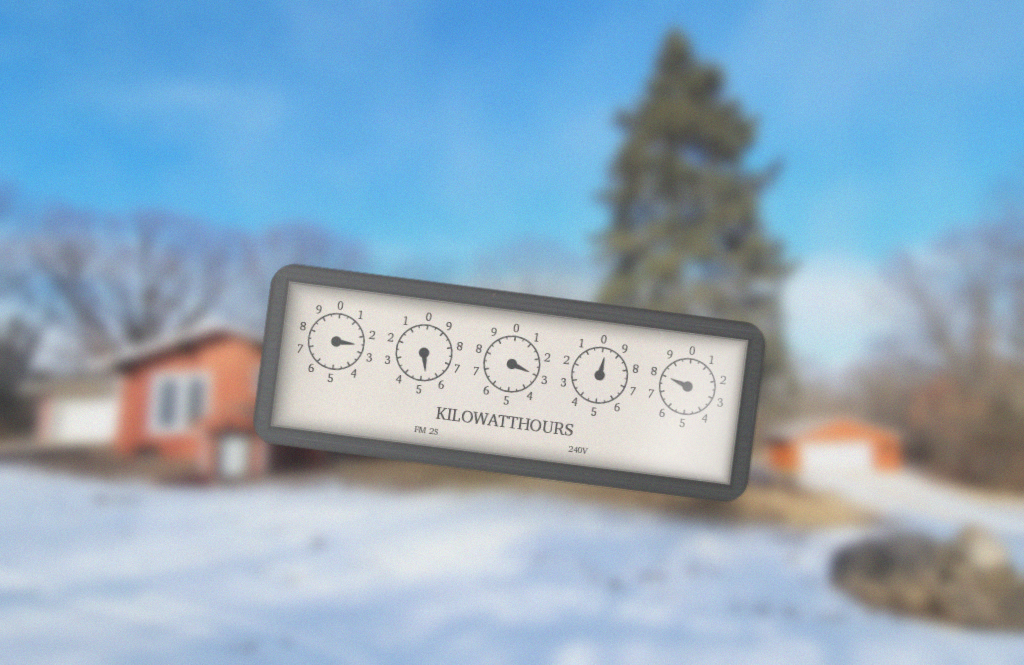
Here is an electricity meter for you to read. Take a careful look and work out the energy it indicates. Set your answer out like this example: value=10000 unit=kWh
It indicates value=25298 unit=kWh
